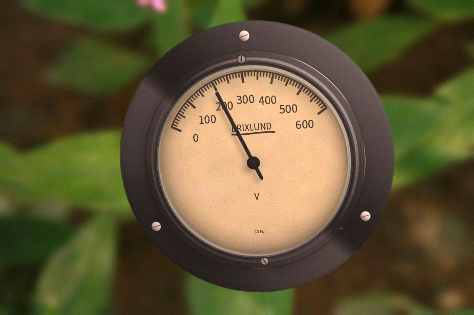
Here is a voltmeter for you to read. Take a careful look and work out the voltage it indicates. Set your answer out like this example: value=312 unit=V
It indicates value=200 unit=V
